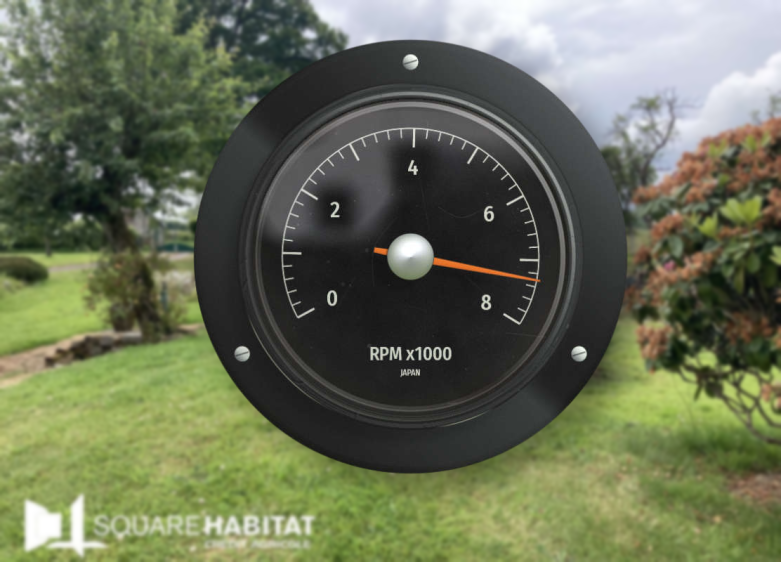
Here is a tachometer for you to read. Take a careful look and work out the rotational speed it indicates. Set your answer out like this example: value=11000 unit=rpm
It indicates value=7300 unit=rpm
